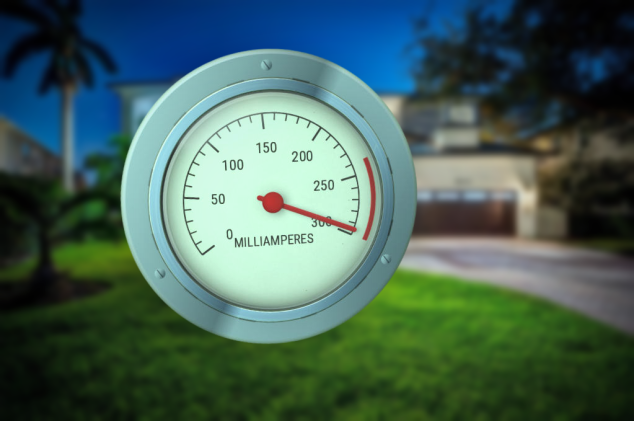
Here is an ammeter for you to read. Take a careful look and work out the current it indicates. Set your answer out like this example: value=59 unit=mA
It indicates value=295 unit=mA
